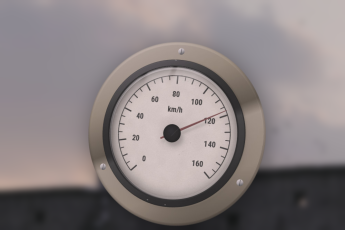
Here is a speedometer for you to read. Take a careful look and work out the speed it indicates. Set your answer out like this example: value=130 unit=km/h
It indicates value=117.5 unit=km/h
